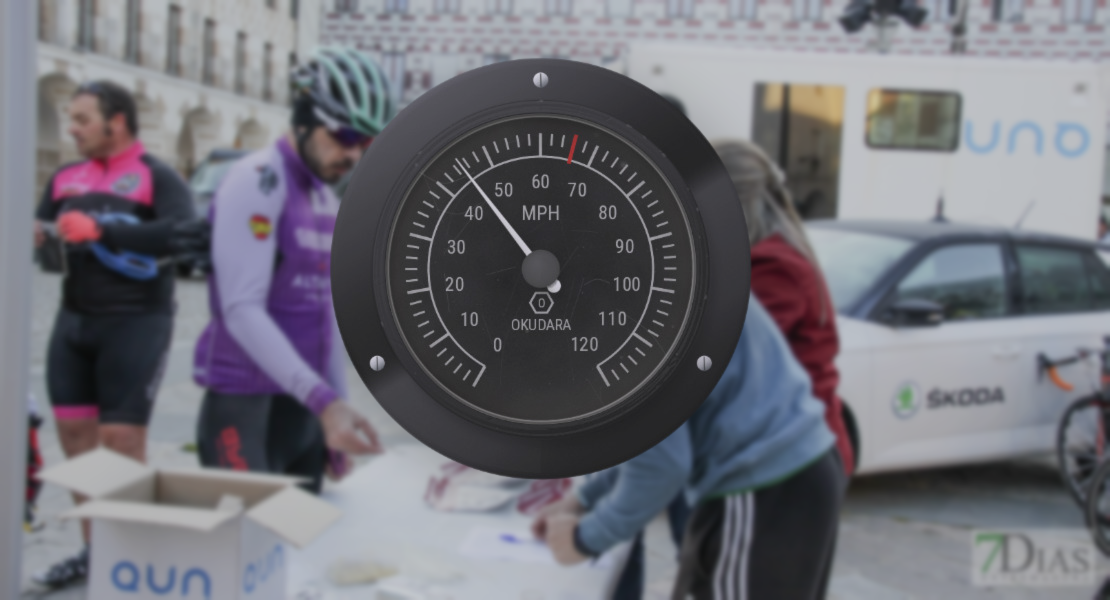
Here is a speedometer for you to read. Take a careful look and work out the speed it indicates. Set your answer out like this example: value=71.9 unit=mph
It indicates value=45 unit=mph
